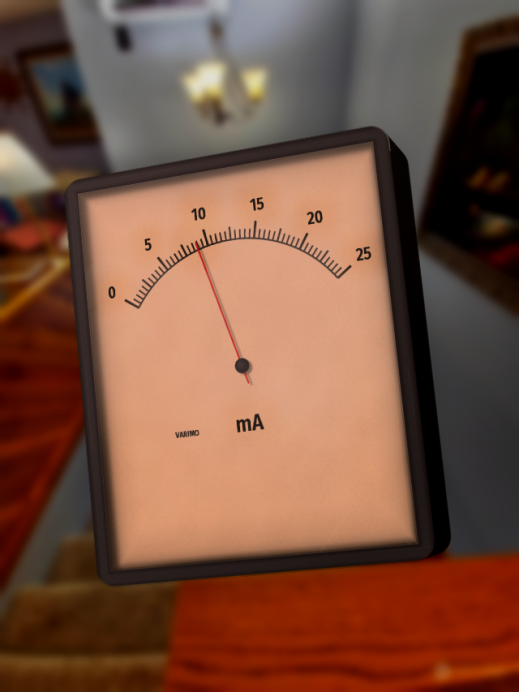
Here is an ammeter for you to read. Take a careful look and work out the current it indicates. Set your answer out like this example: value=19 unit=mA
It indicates value=9 unit=mA
